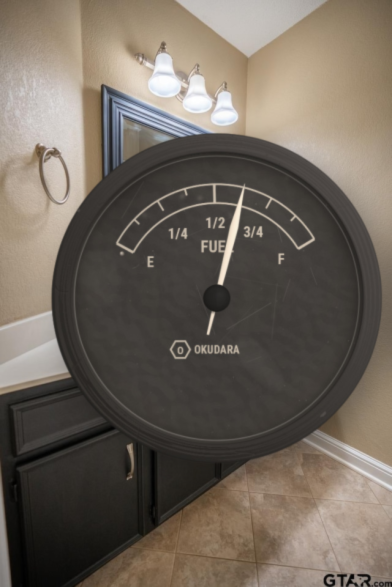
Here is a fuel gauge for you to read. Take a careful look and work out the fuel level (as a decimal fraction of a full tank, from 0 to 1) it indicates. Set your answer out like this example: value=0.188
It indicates value=0.625
